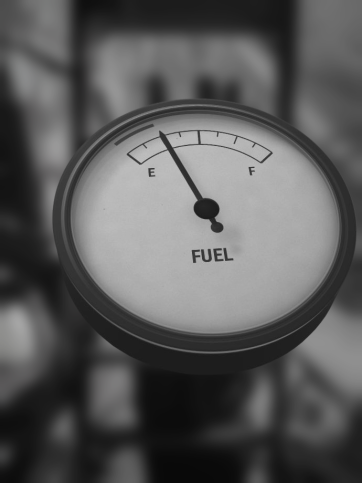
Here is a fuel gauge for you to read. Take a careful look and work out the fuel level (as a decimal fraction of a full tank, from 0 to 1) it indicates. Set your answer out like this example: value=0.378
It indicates value=0.25
